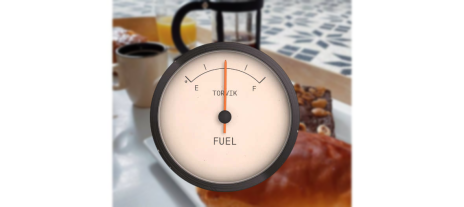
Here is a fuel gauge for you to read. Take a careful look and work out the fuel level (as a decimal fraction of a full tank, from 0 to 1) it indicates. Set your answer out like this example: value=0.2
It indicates value=0.5
